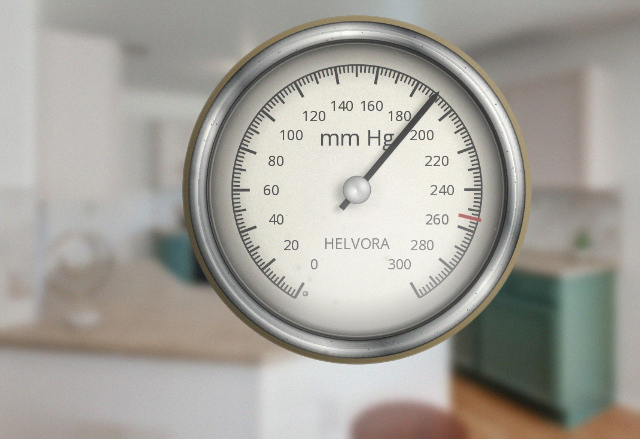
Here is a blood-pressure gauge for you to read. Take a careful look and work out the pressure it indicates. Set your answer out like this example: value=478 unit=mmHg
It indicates value=190 unit=mmHg
